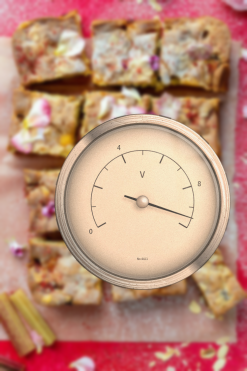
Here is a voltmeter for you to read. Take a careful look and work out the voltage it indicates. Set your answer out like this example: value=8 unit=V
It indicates value=9.5 unit=V
